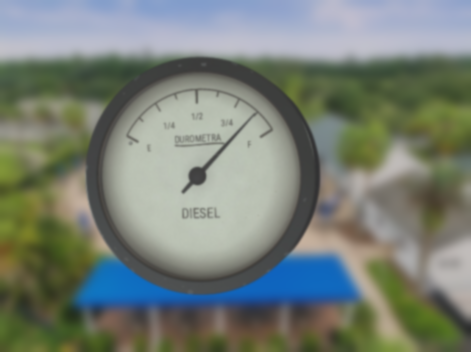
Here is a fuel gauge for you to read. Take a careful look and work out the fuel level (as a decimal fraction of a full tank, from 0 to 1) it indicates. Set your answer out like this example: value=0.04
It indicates value=0.875
